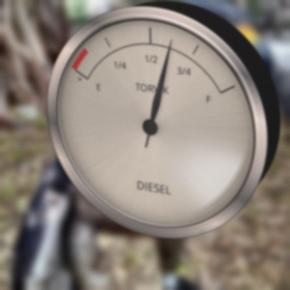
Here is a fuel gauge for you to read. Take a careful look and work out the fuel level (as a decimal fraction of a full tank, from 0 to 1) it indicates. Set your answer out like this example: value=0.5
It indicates value=0.625
